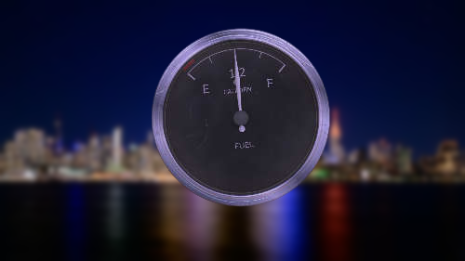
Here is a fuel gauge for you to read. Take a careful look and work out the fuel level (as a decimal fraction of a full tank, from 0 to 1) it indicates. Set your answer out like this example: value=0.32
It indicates value=0.5
